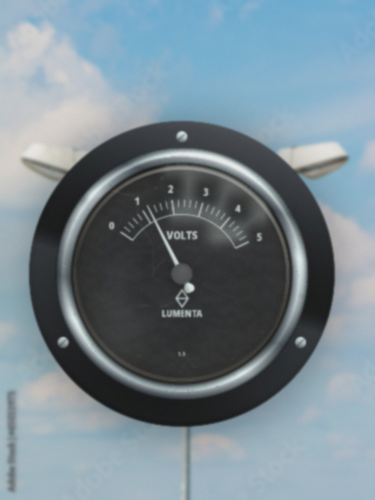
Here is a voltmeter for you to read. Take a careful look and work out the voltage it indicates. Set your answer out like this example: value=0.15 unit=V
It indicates value=1.2 unit=V
